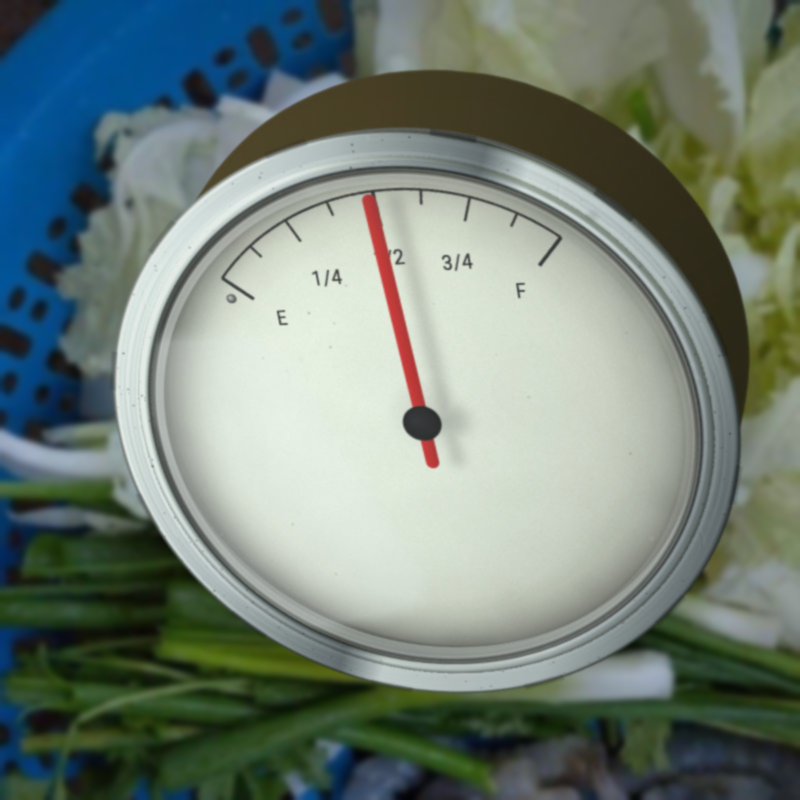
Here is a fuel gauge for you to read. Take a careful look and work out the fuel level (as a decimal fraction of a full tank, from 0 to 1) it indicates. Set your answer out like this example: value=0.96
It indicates value=0.5
